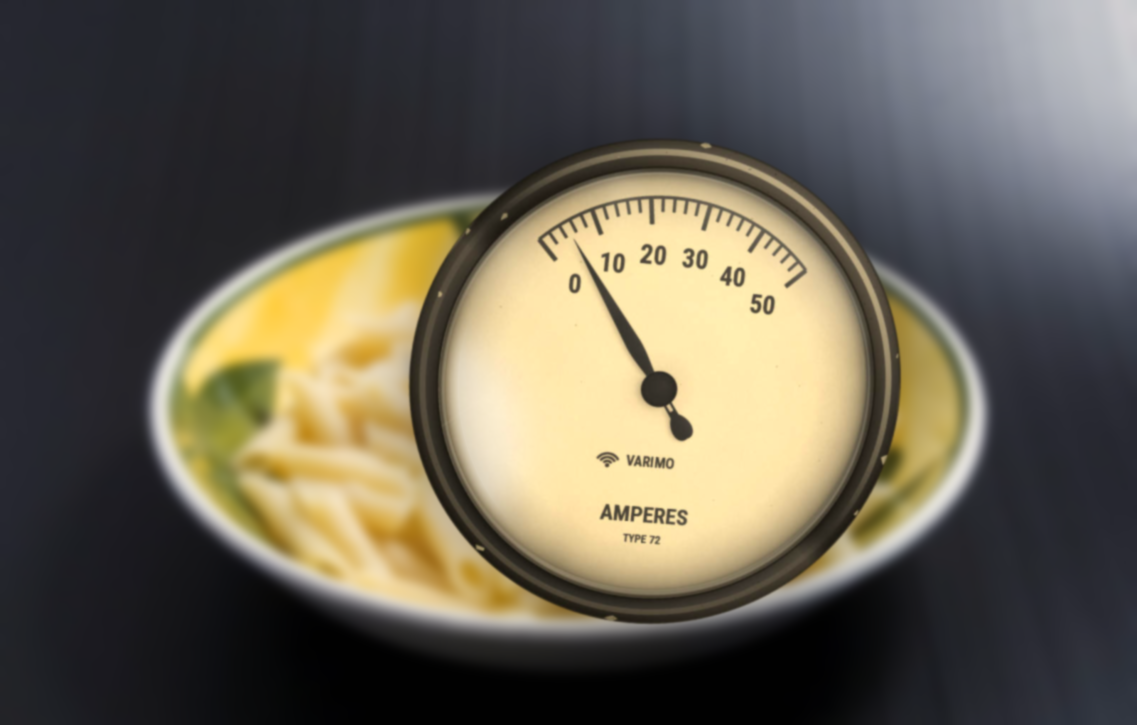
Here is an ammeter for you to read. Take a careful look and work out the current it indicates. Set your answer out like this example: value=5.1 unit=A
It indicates value=5 unit=A
